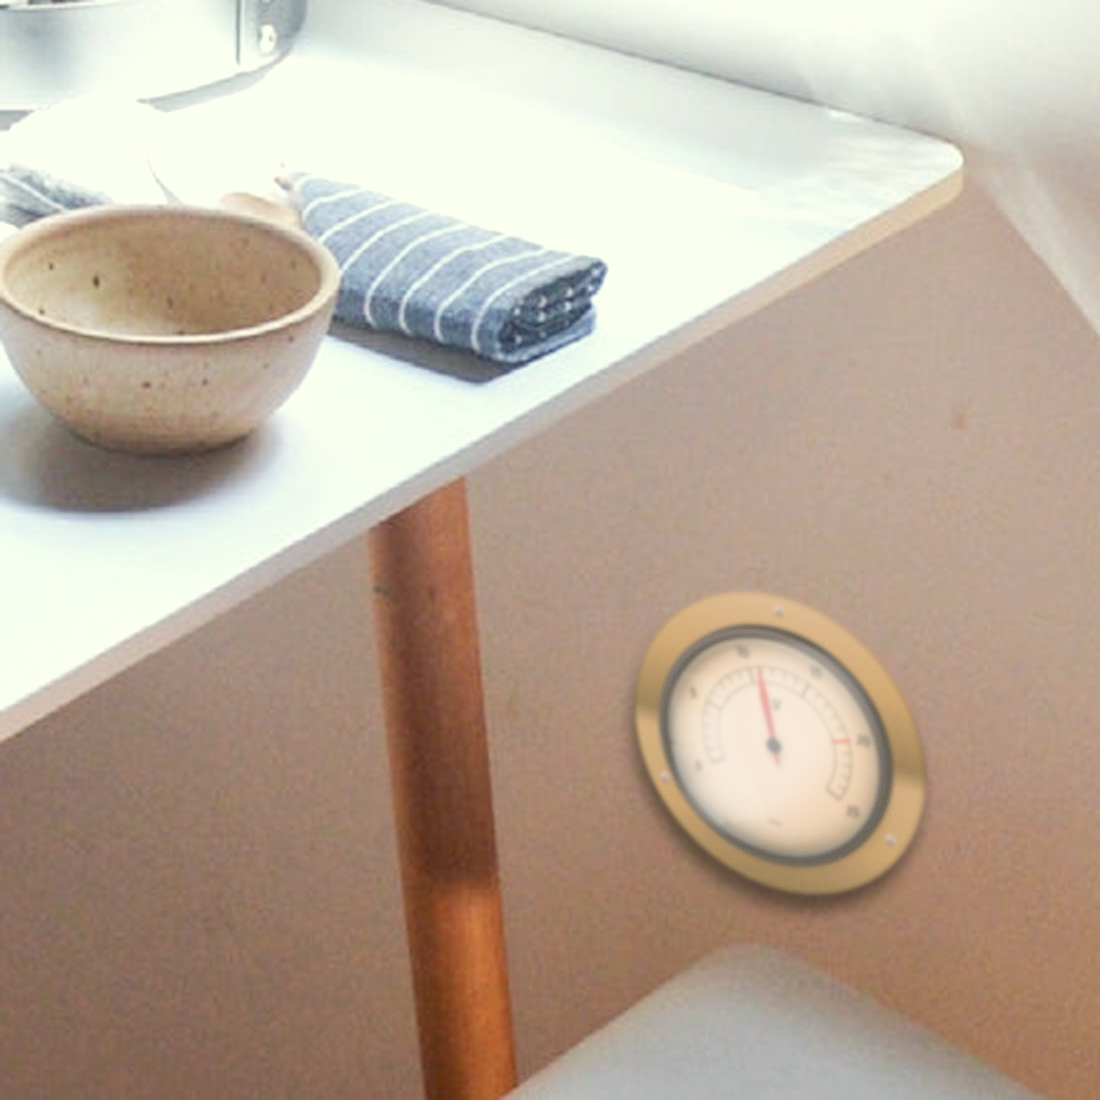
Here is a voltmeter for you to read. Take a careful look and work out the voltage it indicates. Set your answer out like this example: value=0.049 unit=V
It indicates value=11 unit=V
